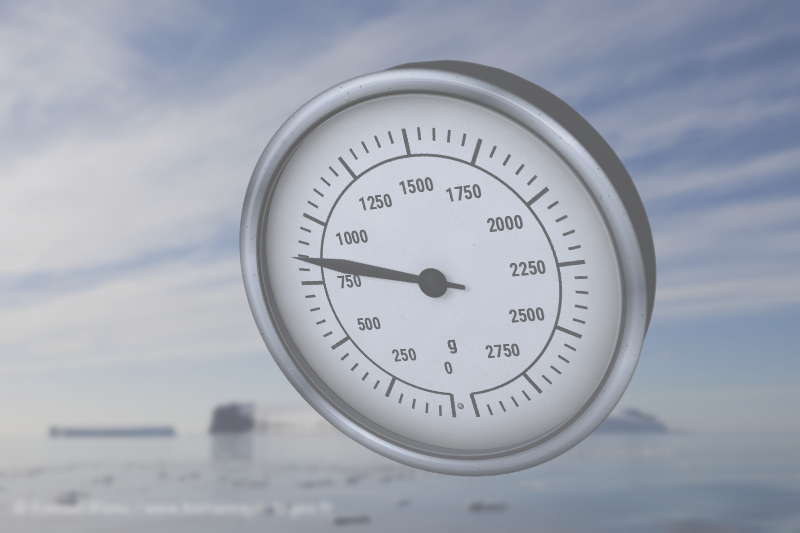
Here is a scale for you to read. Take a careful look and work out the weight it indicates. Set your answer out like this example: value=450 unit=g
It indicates value=850 unit=g
